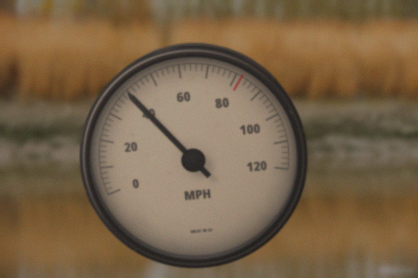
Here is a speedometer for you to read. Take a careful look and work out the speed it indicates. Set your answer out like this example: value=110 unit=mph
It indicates value=40 unit=mph
